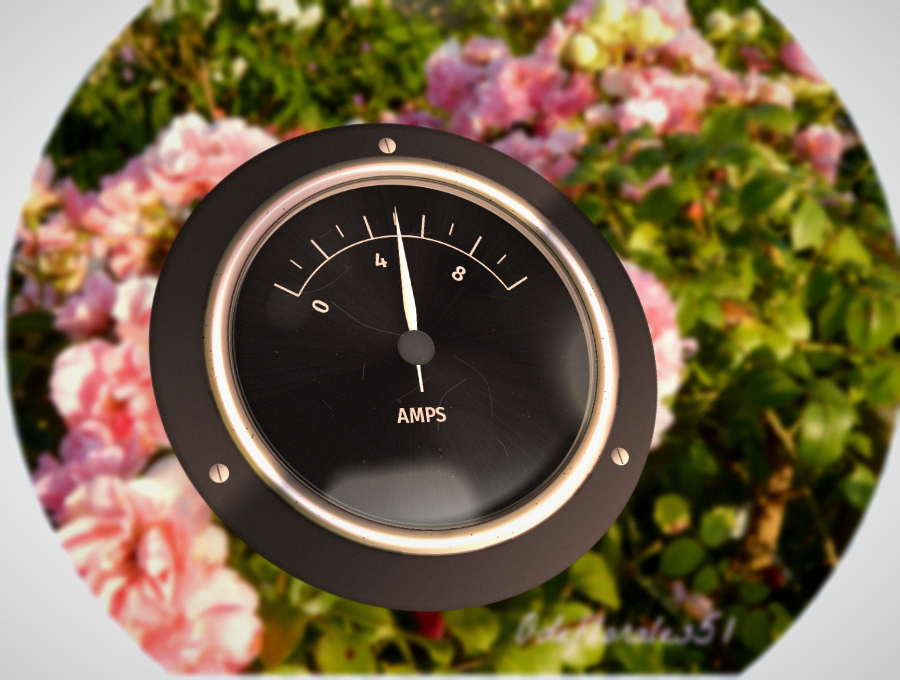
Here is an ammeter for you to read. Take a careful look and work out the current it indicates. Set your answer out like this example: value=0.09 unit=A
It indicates value=5 unit=A
